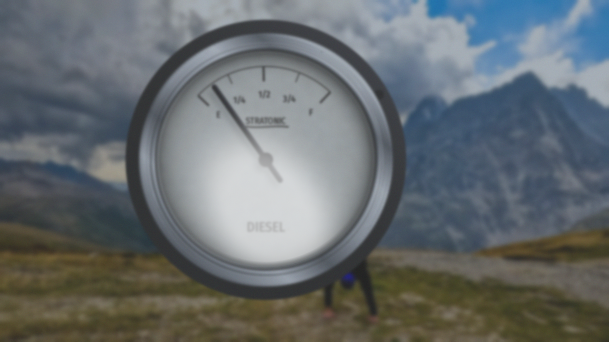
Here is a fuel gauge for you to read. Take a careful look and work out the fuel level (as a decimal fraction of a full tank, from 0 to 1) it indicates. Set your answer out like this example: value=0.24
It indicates value=0.125
